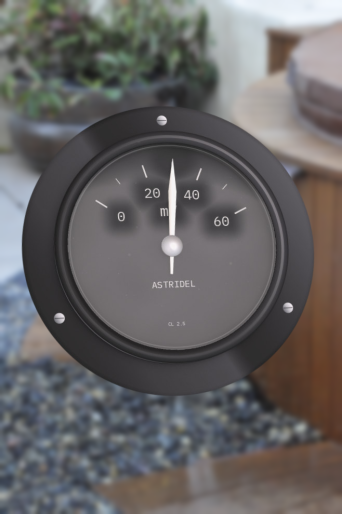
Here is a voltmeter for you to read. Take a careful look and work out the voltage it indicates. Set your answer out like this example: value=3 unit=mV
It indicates value=30 unit=mV
